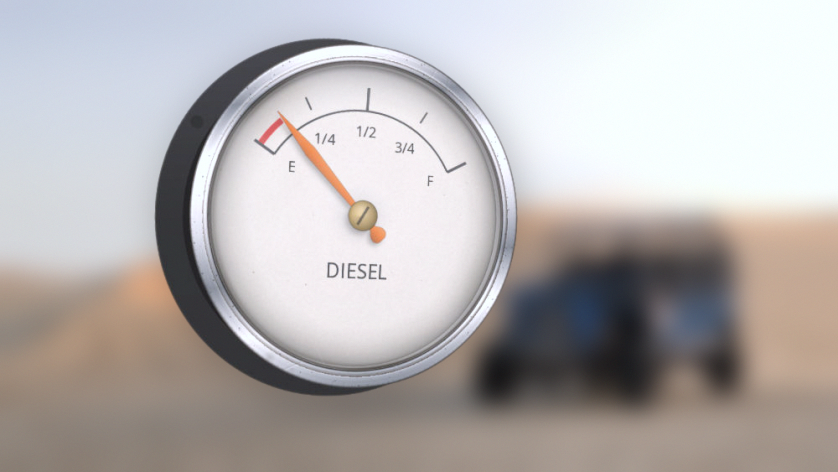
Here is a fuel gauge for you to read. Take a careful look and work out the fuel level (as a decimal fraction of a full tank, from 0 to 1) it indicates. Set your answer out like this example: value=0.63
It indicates value=0.125
